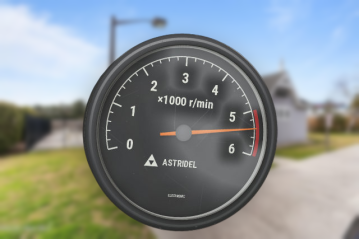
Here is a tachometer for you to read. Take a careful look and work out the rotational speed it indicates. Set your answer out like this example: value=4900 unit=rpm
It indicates value=5400 unit=rpm
